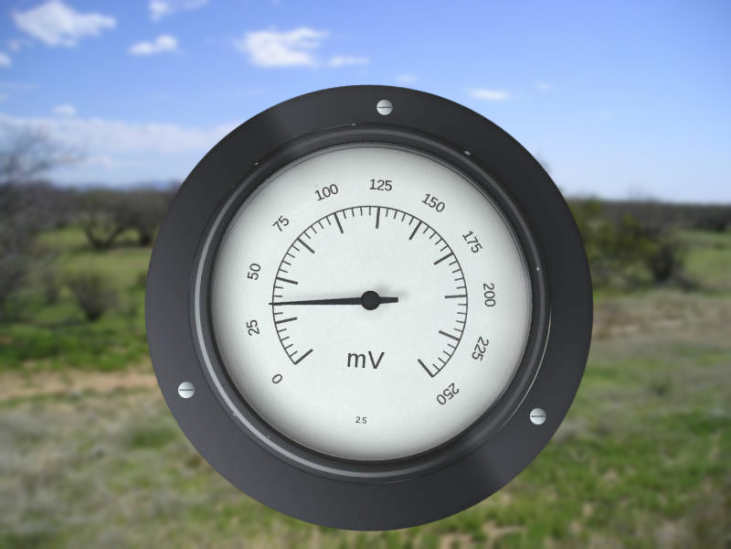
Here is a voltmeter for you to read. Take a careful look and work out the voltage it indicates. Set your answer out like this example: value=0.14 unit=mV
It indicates value=35 unit=mV
